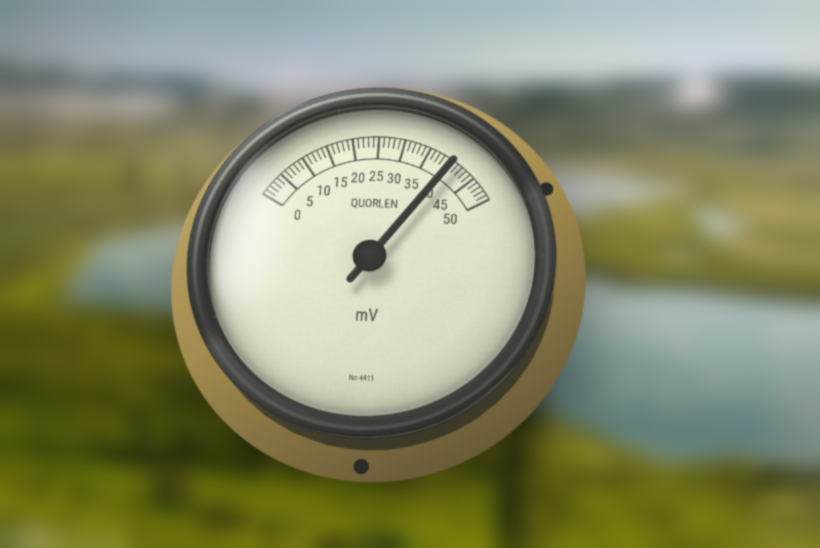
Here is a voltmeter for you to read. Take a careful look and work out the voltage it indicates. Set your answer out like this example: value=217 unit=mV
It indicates value=40 unit=mV
